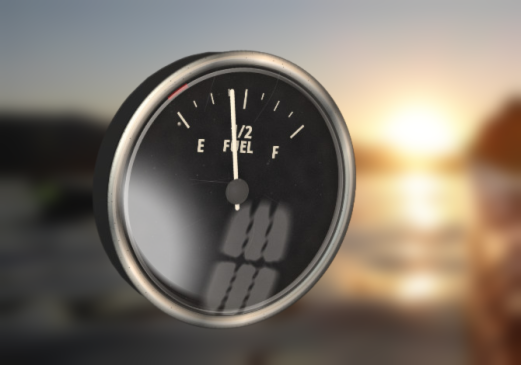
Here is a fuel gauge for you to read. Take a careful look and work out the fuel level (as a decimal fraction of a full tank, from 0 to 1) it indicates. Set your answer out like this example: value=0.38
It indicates value=0.375
